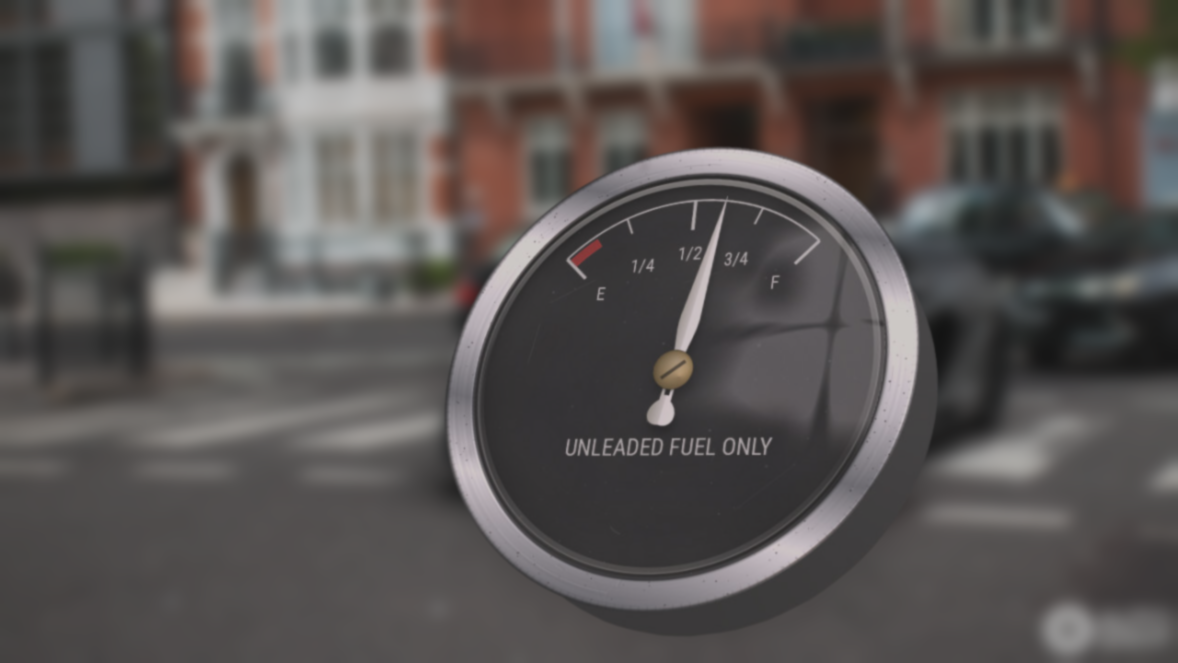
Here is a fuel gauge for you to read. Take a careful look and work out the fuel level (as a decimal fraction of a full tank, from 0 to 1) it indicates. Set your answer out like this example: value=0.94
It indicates value=0.625
